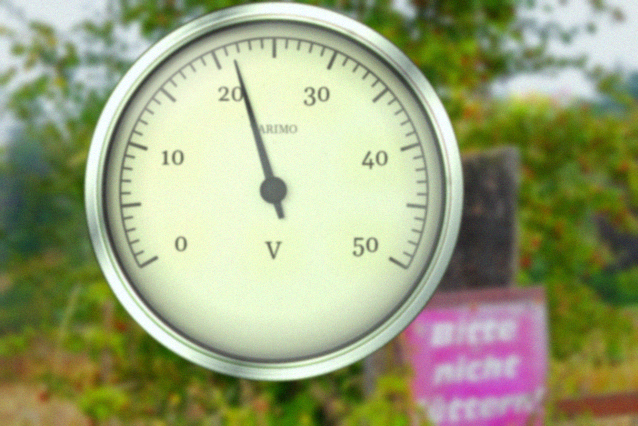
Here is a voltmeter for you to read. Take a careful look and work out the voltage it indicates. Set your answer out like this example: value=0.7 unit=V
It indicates value=21.5 unit=V
